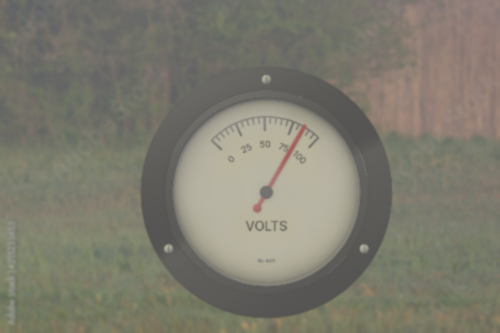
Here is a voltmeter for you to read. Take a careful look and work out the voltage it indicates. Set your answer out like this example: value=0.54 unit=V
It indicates value=85 unit=V
